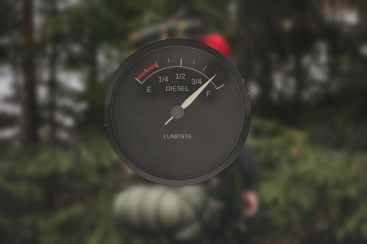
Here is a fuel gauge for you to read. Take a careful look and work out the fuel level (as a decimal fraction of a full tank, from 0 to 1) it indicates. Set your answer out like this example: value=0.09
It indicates value=0.875
